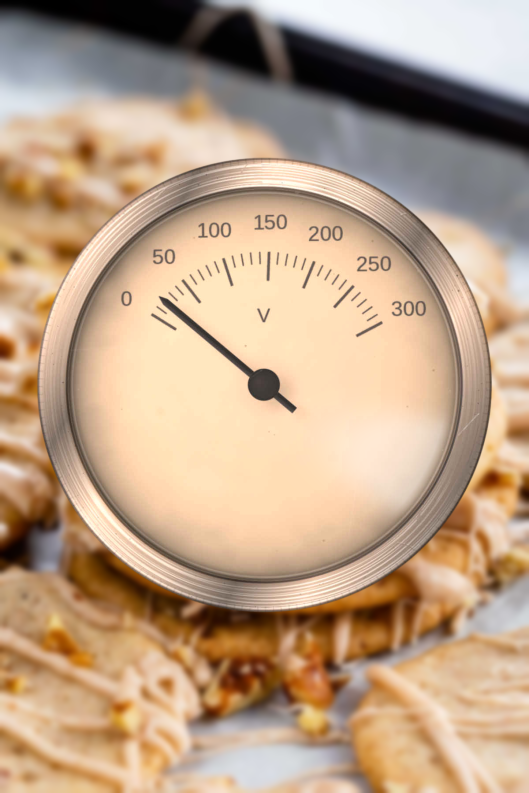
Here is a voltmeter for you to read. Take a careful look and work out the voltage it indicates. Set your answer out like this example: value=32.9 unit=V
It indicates value=20 unit=V
